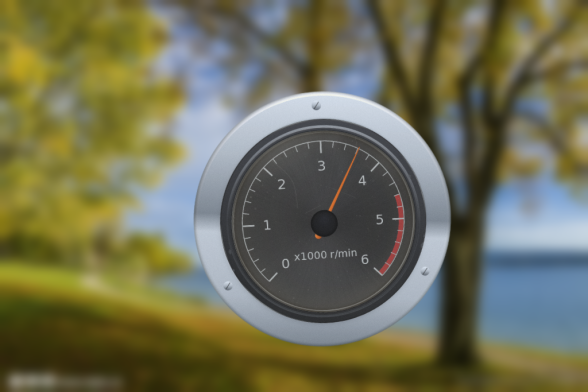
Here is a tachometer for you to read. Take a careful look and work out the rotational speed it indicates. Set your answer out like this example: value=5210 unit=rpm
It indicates value=3600 unit=rpm
